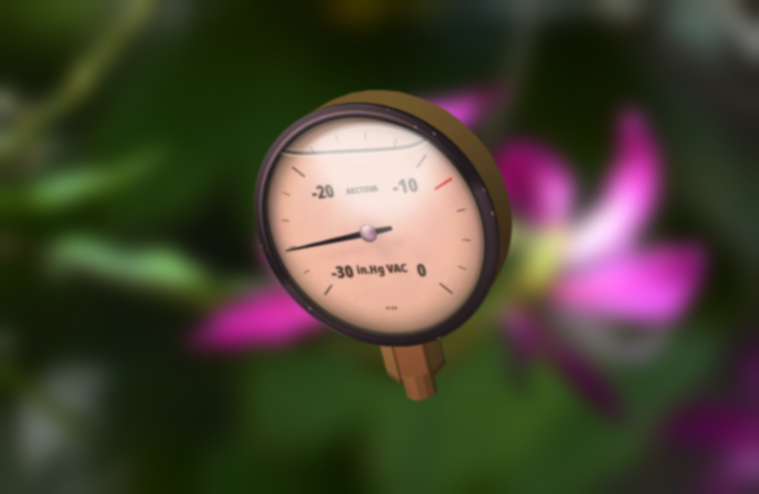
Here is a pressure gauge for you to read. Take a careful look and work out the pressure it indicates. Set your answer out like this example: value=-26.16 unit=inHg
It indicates value=-26 unit=inHg
